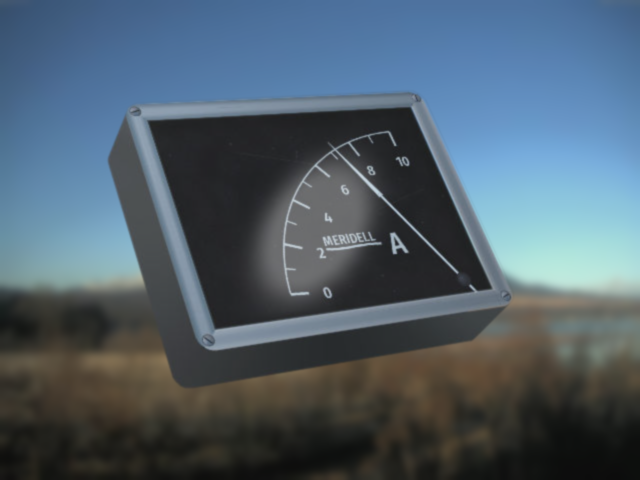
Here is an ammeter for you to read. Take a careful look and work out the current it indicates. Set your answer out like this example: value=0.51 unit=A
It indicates value=7 unit=A
